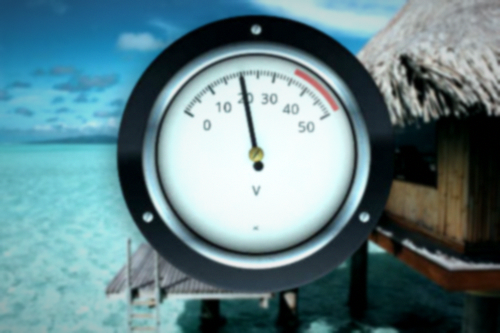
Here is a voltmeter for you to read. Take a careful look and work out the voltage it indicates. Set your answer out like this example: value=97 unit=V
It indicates value=20 unit=V
